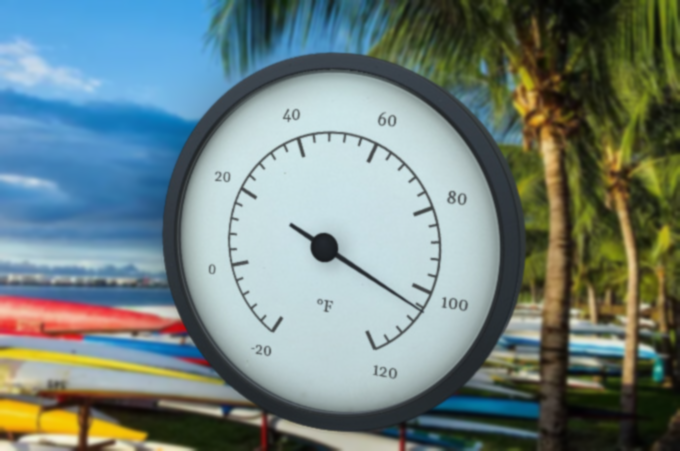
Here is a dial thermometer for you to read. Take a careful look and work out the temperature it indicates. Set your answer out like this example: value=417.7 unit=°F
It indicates value=104 unit=°F
